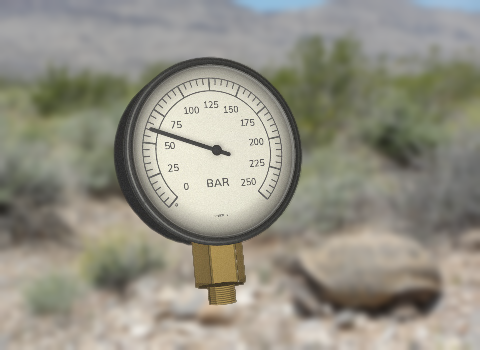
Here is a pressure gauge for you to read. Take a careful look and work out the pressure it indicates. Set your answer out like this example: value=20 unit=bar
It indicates value=60 unit=bar
